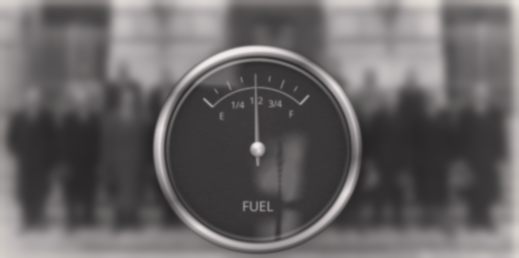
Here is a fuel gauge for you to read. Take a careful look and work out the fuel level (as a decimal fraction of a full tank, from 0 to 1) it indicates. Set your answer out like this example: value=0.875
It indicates value=0.5
